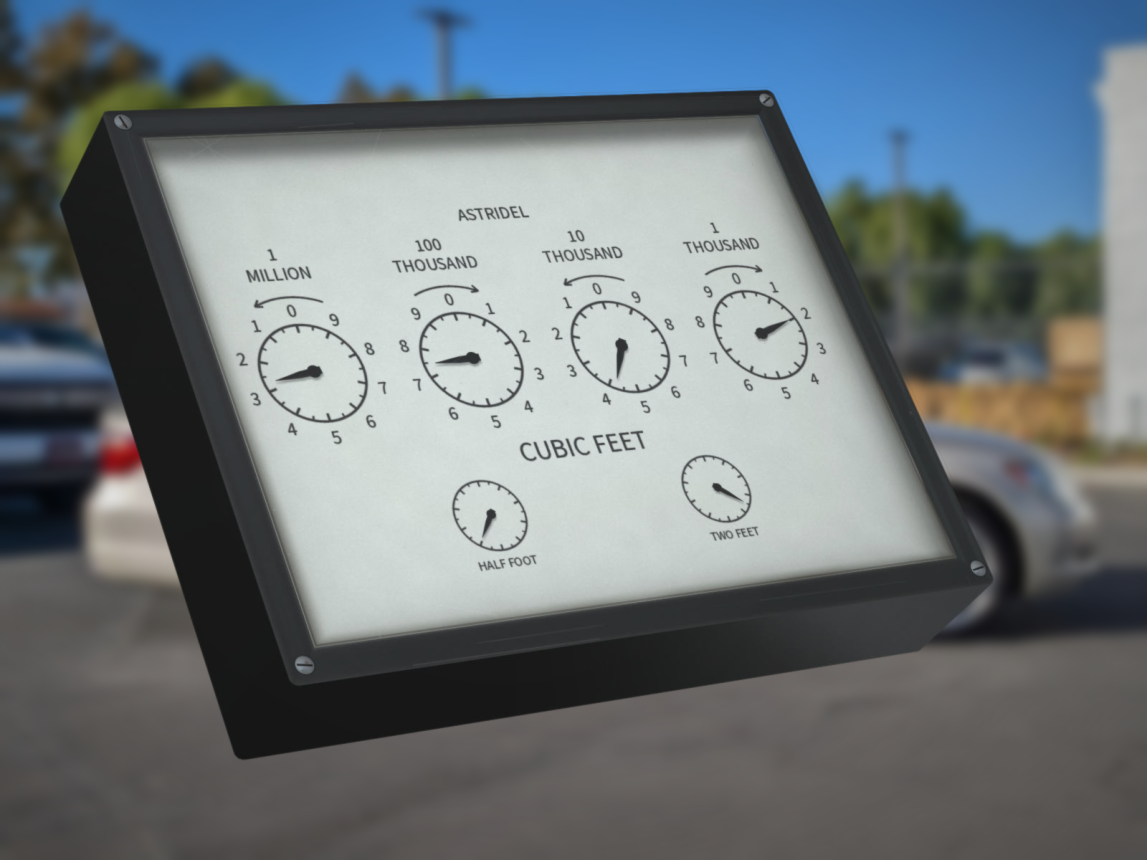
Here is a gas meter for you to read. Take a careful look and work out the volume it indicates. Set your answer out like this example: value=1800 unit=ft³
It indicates value=274200 unit=ft³
